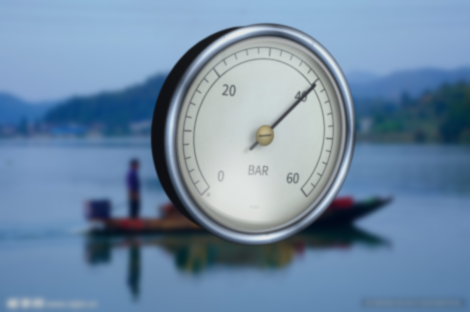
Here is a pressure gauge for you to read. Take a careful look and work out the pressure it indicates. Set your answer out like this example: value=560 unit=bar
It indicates value=40 unit=bar
